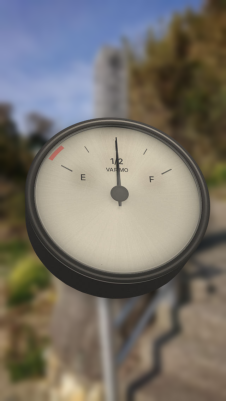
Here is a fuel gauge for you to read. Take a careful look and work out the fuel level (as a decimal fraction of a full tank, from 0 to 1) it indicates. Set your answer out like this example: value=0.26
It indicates value=0.5
